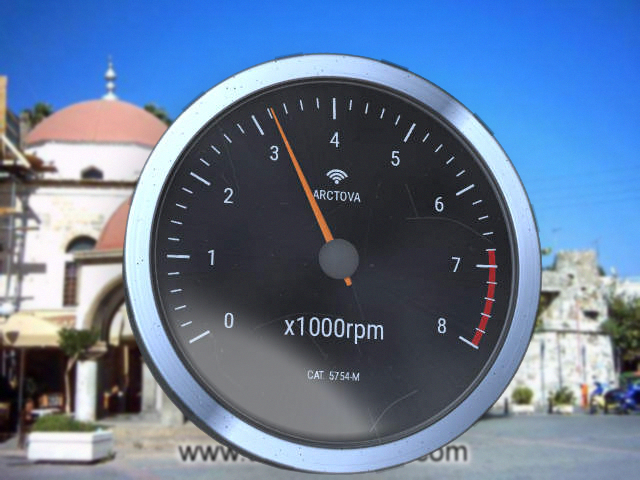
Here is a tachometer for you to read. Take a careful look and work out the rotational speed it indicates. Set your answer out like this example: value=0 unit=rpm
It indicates value=3200 unit=rpm
